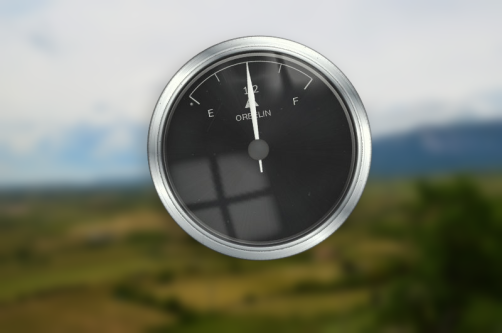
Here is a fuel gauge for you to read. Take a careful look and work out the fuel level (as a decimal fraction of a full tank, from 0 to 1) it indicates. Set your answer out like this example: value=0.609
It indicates value=0.5
